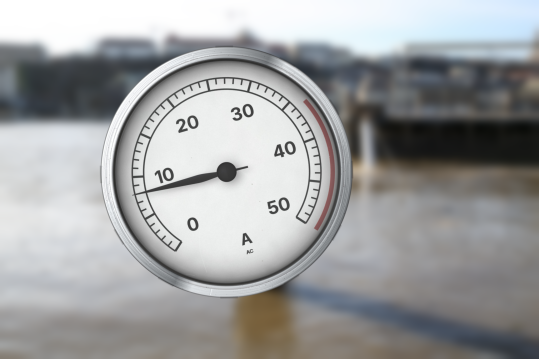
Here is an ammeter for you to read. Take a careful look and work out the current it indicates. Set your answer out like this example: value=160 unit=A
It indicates value=8 unit=A
